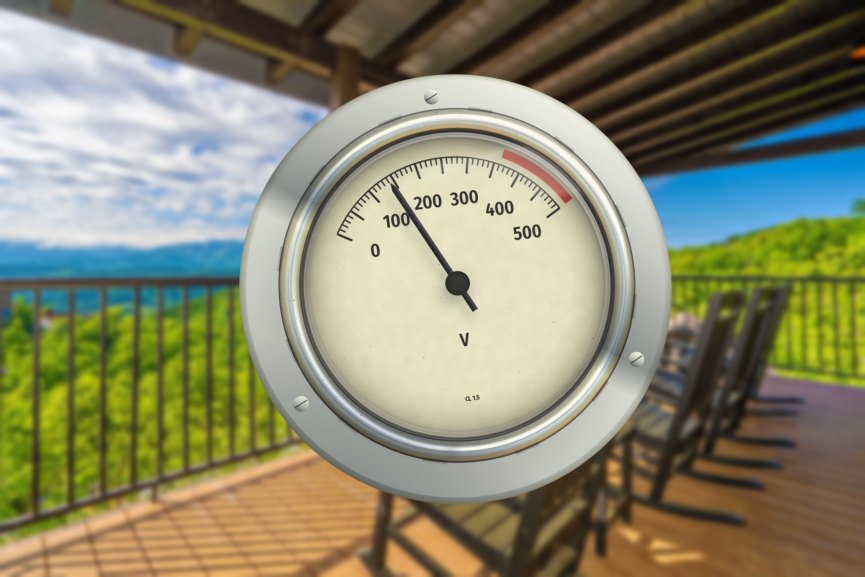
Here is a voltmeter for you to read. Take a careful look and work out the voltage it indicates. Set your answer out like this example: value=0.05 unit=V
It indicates value=140 unit=V
